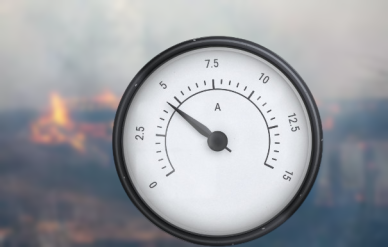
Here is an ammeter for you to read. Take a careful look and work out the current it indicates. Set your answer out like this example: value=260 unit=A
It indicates value=4.5 unit=A
